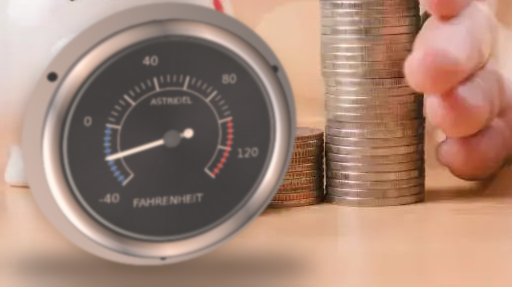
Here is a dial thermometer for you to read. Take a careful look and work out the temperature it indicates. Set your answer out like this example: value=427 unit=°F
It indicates value=-20 unit=°F
